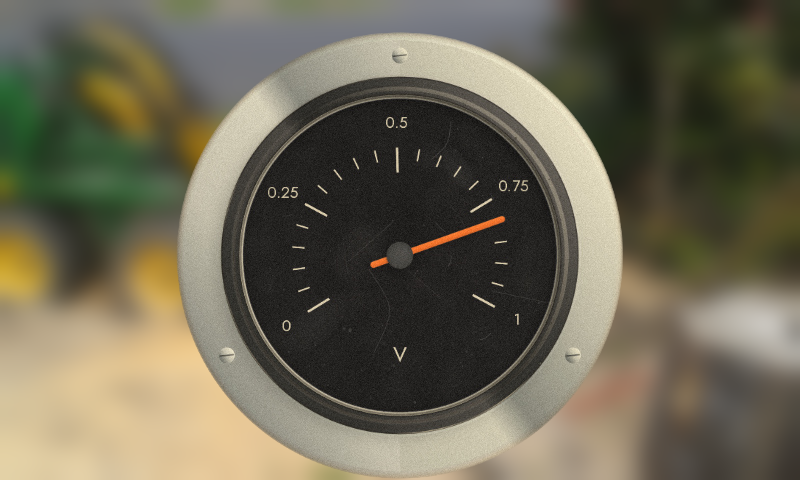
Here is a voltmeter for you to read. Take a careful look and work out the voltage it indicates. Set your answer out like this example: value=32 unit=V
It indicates value=0.8 unit=V
